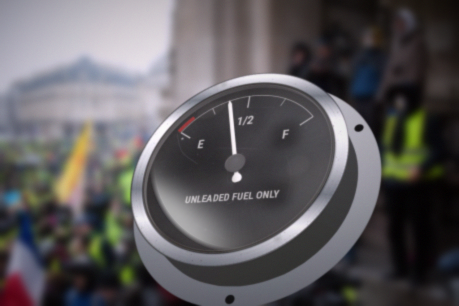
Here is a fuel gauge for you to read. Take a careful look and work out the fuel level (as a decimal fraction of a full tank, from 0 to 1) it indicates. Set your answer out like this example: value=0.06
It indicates value=0.375
